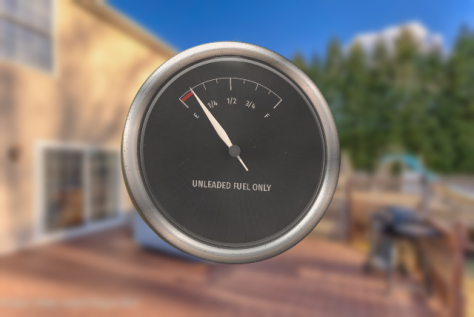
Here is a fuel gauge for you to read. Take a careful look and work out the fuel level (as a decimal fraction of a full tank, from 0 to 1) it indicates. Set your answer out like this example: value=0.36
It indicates value=0.125
